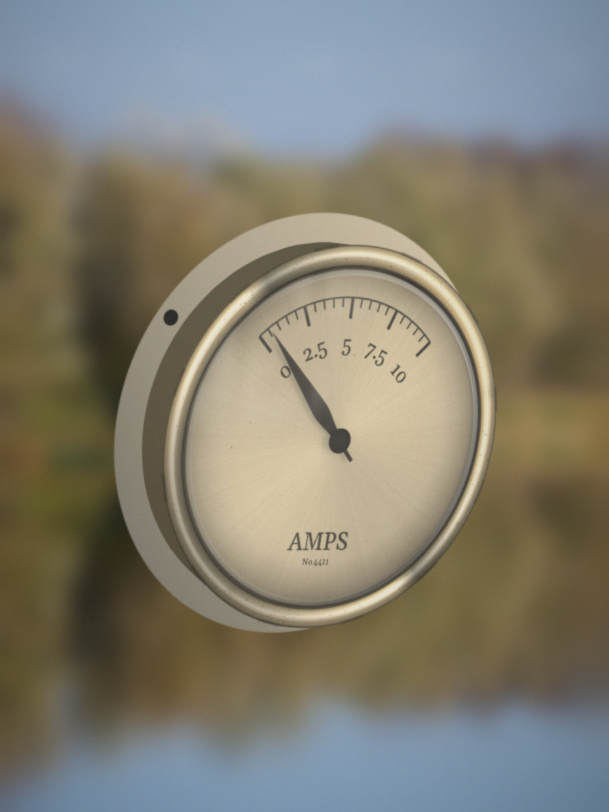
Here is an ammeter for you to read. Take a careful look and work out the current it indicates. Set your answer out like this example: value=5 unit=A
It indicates value=0.5 unit=A
